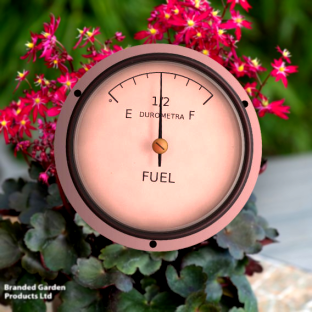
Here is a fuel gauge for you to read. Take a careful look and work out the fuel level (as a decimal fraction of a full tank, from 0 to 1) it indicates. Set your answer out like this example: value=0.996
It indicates value=0.5
